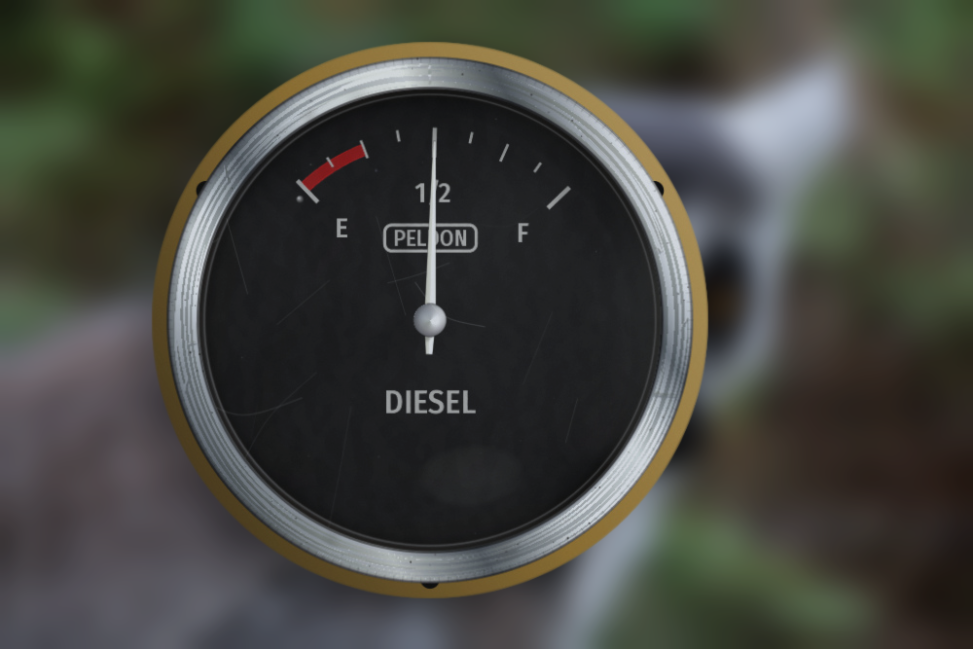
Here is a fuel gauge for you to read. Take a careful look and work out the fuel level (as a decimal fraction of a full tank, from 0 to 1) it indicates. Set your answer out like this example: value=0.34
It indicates value=0.5
